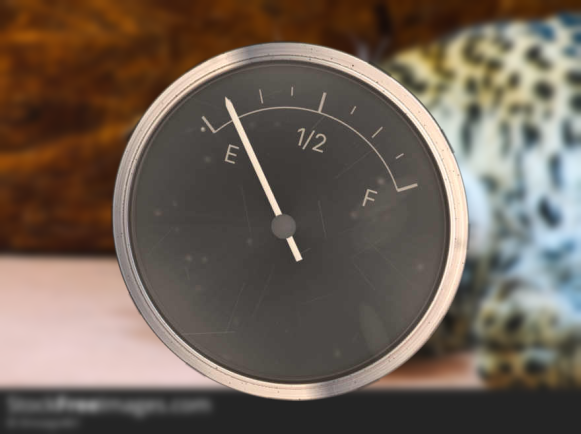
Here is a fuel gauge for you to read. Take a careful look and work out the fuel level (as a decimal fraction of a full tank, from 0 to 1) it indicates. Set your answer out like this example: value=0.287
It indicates value=0.125
